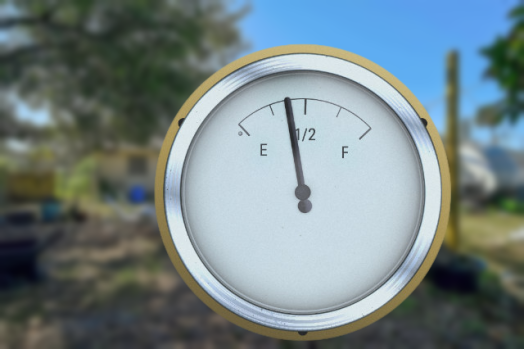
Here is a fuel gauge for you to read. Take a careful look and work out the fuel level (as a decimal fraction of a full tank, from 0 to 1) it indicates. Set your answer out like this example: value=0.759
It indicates value=0.375
